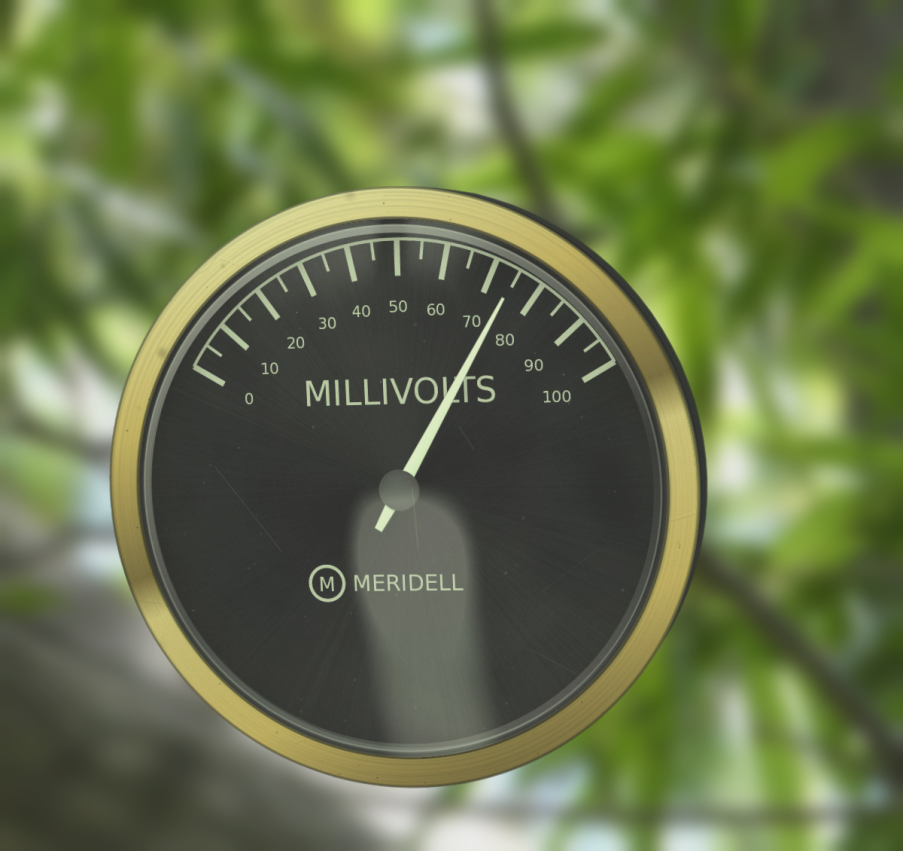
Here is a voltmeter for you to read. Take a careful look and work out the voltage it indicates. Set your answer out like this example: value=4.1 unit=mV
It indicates value=75 unit=mV
